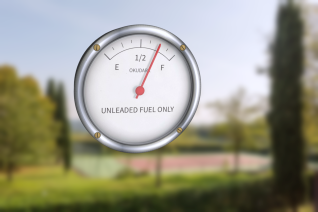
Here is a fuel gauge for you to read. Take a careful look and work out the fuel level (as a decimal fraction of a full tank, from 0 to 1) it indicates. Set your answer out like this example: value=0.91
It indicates value=0.75
